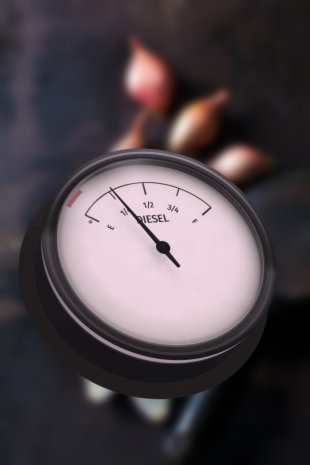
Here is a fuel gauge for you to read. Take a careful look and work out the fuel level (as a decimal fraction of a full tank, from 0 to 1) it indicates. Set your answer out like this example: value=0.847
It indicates value=0.25
